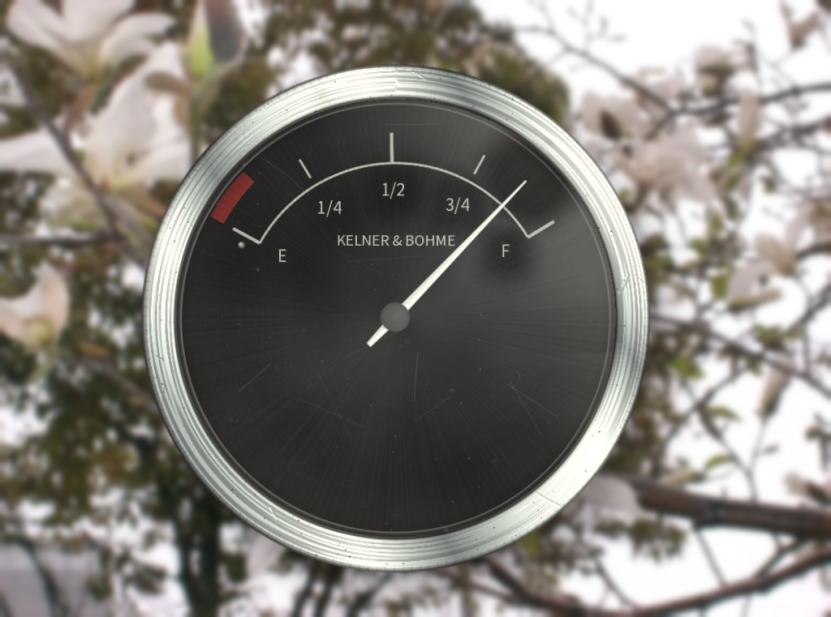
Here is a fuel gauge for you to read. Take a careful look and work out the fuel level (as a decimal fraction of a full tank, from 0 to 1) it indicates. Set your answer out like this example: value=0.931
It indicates value=0.875
